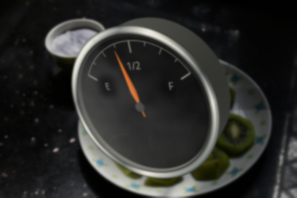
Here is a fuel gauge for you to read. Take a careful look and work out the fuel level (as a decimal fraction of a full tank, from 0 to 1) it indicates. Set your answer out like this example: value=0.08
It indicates value=0.375
